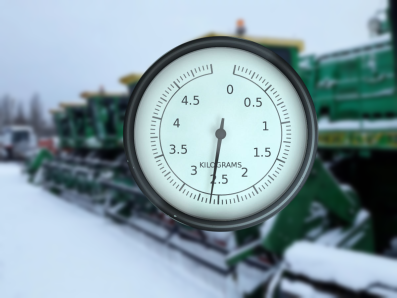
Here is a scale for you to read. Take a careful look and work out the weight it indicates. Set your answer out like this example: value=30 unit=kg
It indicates value=2.6 unit=kg
